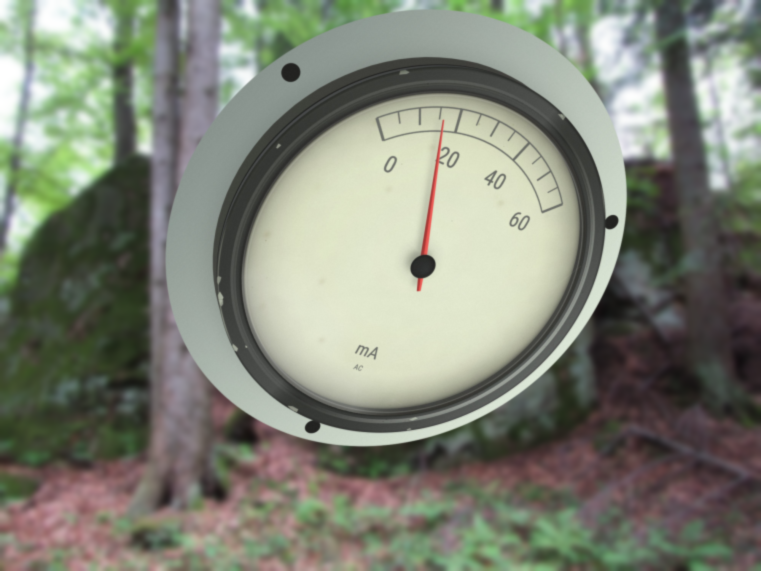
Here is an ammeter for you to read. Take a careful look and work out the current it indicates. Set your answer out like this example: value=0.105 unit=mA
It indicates value=15 unit=mA
